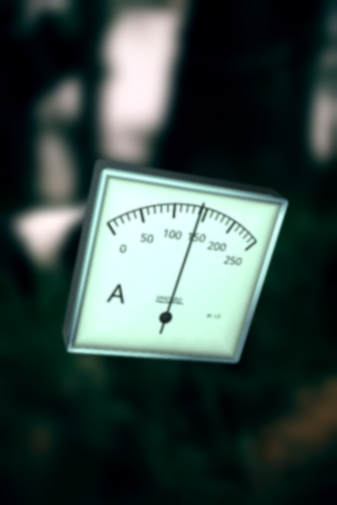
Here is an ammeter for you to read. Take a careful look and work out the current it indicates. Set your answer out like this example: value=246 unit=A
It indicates value=140 unit=A
